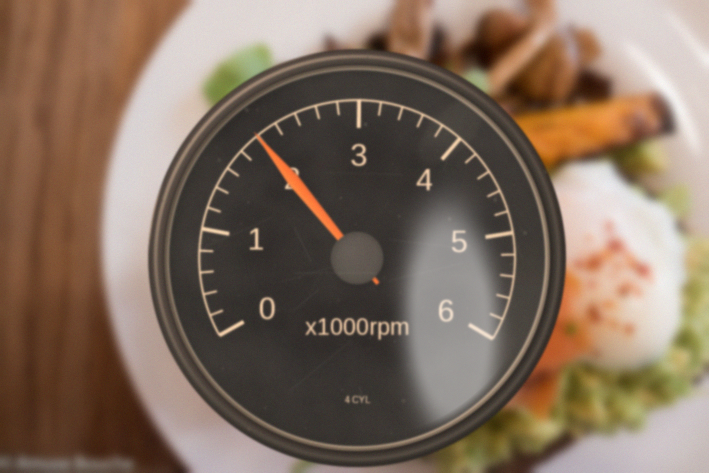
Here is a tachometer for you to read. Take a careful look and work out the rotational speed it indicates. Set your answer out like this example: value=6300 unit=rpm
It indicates value=2000 unit=rpm
